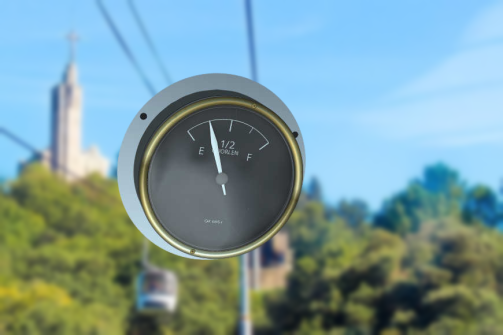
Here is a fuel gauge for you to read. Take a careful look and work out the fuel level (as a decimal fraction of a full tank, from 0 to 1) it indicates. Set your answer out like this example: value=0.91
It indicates value=0.25
